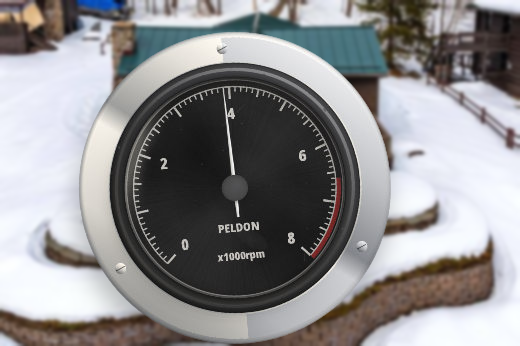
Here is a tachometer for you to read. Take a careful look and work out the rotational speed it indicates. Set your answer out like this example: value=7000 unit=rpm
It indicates value=3900 unit=rpm
